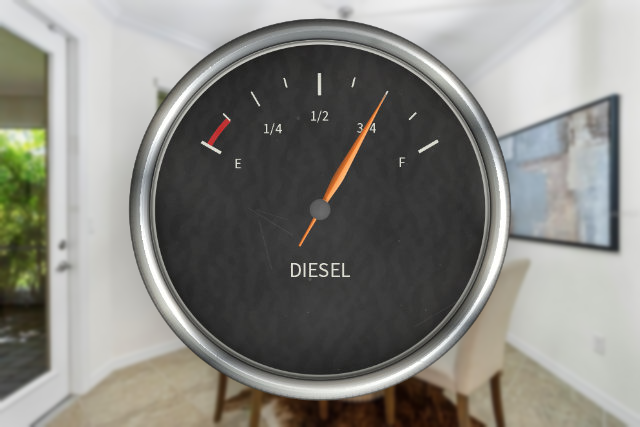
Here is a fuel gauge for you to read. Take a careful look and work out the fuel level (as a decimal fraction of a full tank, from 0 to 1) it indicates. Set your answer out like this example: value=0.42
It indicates value=0.75
